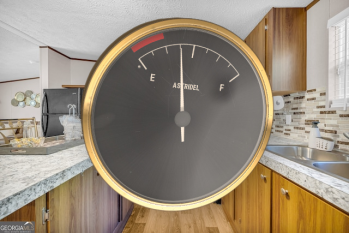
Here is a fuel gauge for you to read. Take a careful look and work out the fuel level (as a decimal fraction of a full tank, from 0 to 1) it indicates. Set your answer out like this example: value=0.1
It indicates value=0.375
